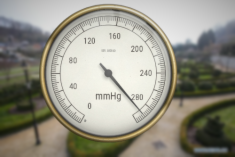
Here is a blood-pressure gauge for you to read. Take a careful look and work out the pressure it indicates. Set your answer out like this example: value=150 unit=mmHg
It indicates value=290 unit=mmHg
